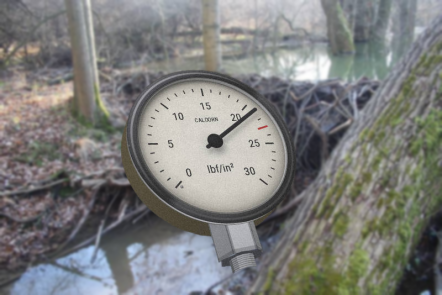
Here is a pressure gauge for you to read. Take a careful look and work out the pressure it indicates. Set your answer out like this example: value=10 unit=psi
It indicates value=21 unit=psi
